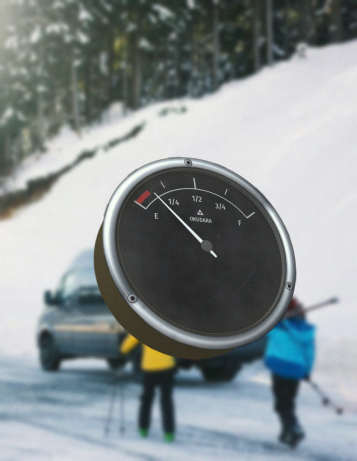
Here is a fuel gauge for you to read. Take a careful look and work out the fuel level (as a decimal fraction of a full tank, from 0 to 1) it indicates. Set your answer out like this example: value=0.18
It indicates value=0.125
